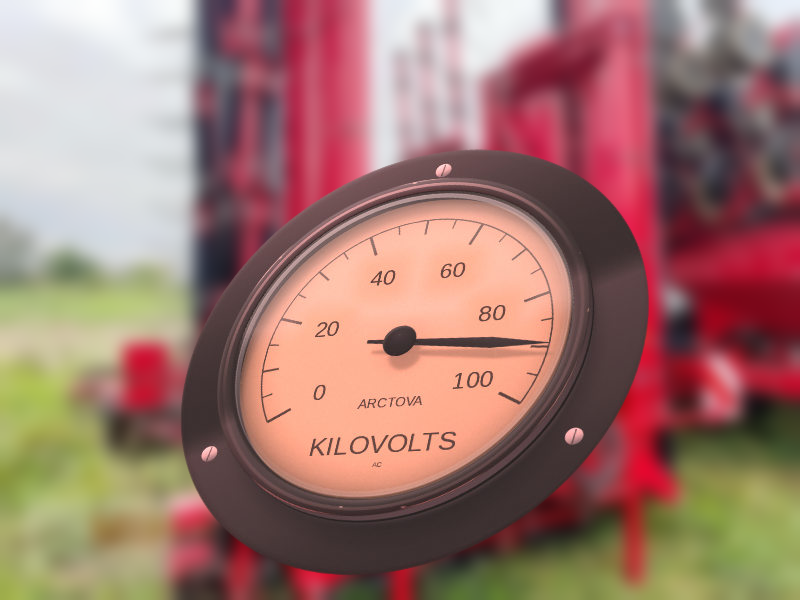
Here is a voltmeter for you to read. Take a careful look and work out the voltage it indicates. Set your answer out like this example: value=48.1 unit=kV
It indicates value=90 unit=kV
